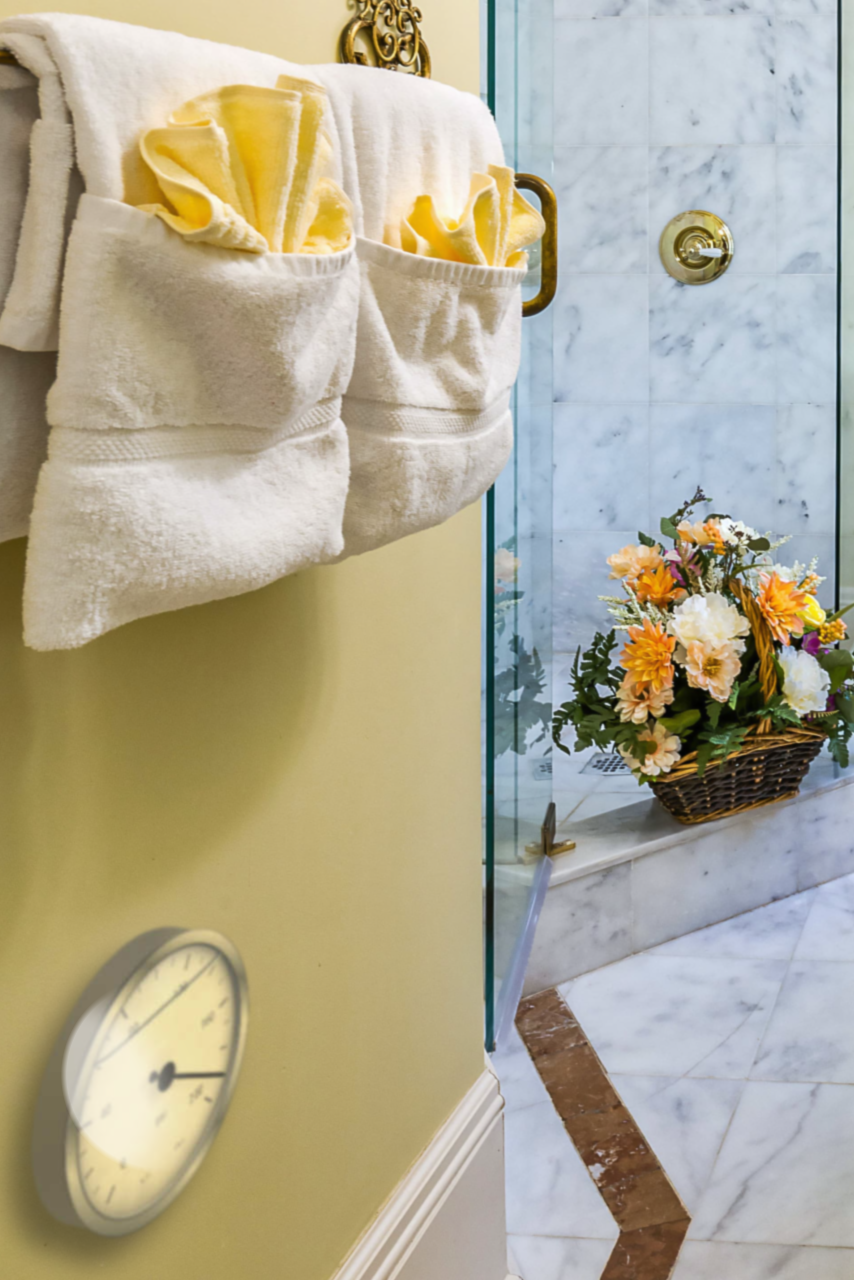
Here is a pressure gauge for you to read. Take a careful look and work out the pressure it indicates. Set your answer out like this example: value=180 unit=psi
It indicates value=190 unit=psi
